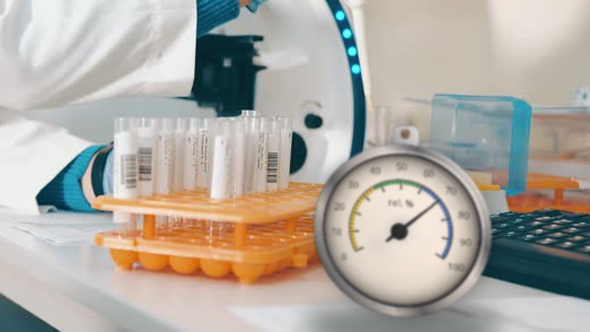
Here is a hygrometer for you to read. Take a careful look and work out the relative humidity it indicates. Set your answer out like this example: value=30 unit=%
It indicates value=70 unit=%
